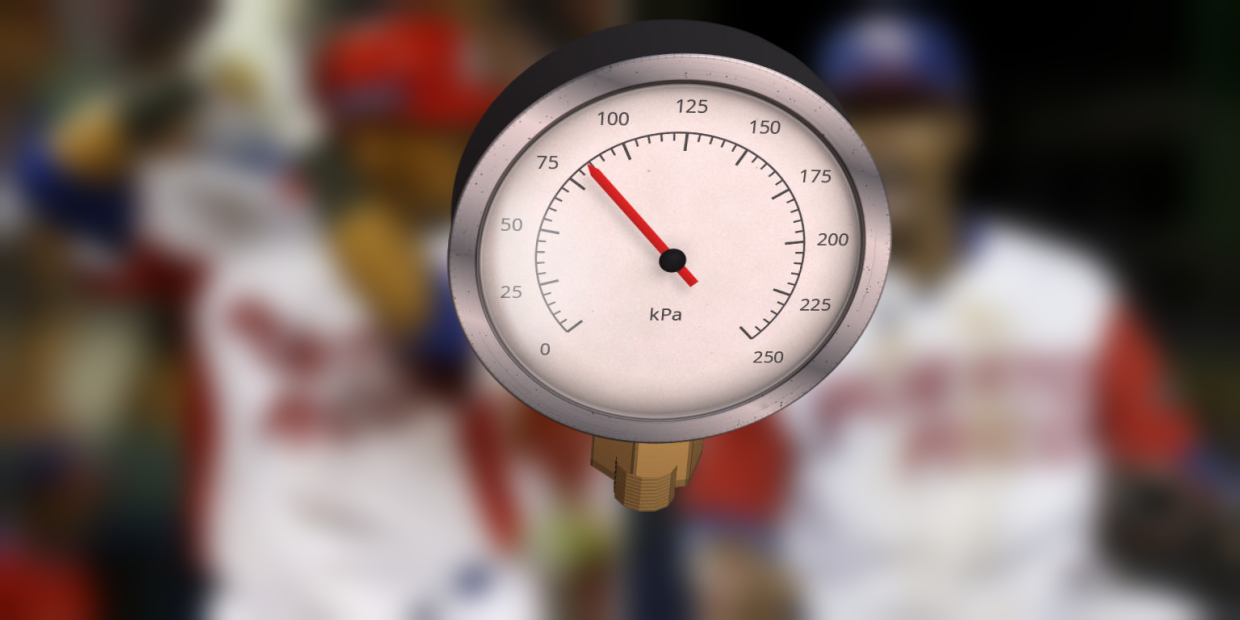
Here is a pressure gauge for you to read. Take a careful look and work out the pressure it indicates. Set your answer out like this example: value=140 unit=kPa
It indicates value=85 unit=kPa
